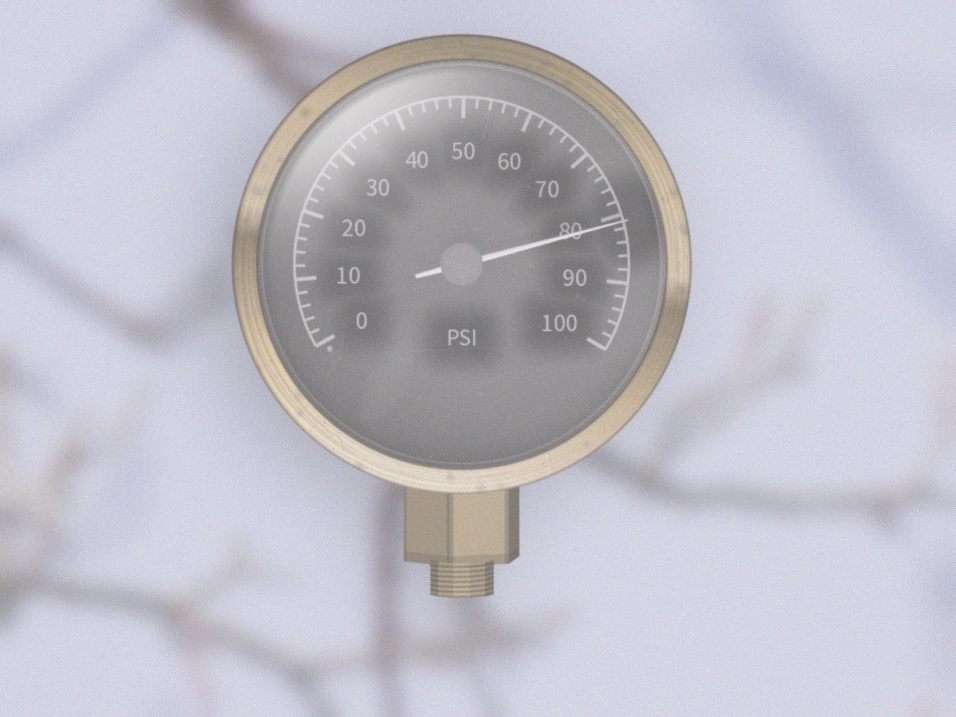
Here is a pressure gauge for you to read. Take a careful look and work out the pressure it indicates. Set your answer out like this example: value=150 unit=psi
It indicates value=81 unit=psi
